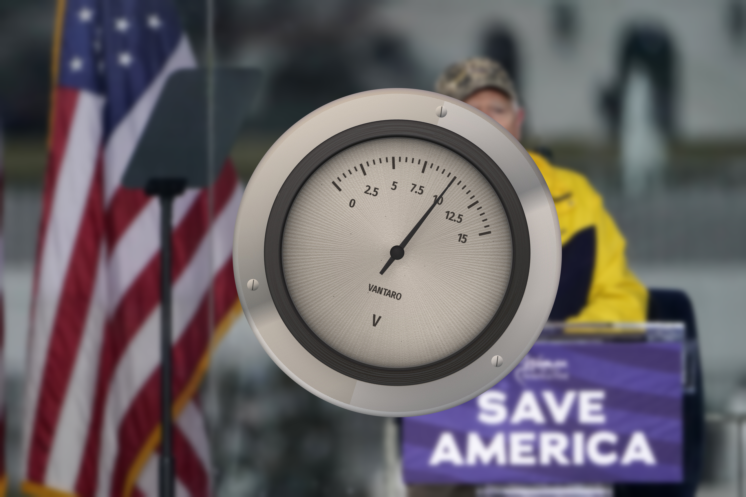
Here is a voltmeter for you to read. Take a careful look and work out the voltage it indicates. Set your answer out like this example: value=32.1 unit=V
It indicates value=10 unit=V
